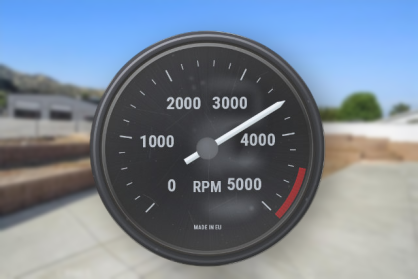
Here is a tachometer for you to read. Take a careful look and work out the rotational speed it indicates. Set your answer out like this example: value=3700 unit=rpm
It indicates value=3600 unit=rpm
